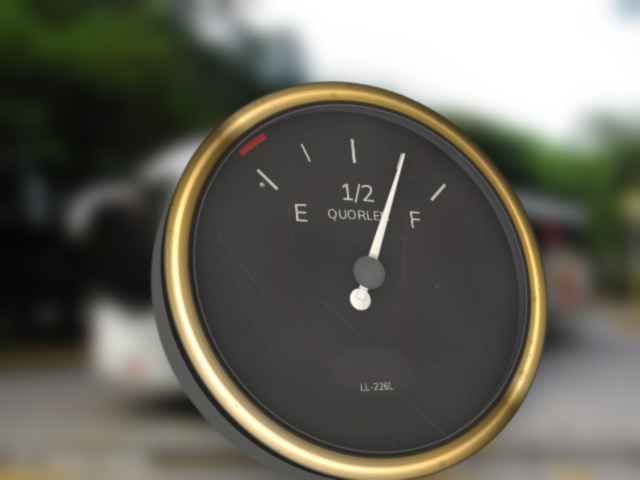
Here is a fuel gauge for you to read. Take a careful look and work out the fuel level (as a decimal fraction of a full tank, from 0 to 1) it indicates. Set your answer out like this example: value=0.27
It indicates value=0.75
